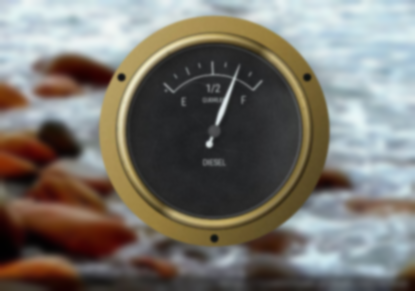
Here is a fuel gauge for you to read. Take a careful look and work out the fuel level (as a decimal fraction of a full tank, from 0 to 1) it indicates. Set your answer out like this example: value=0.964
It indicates value=0.75
